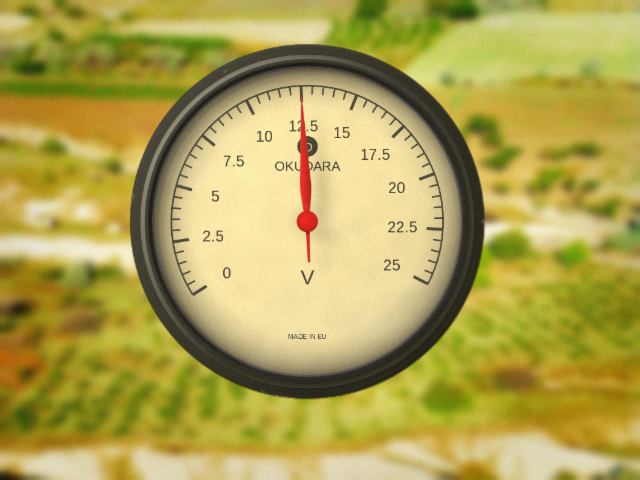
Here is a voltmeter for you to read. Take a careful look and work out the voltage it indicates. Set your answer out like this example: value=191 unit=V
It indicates value=12.5 unit=V
